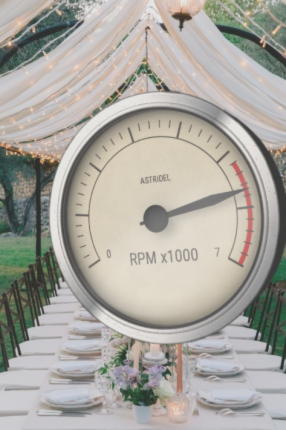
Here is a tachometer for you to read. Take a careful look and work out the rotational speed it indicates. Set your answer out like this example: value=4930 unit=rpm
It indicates value=5700 unit=rpm
